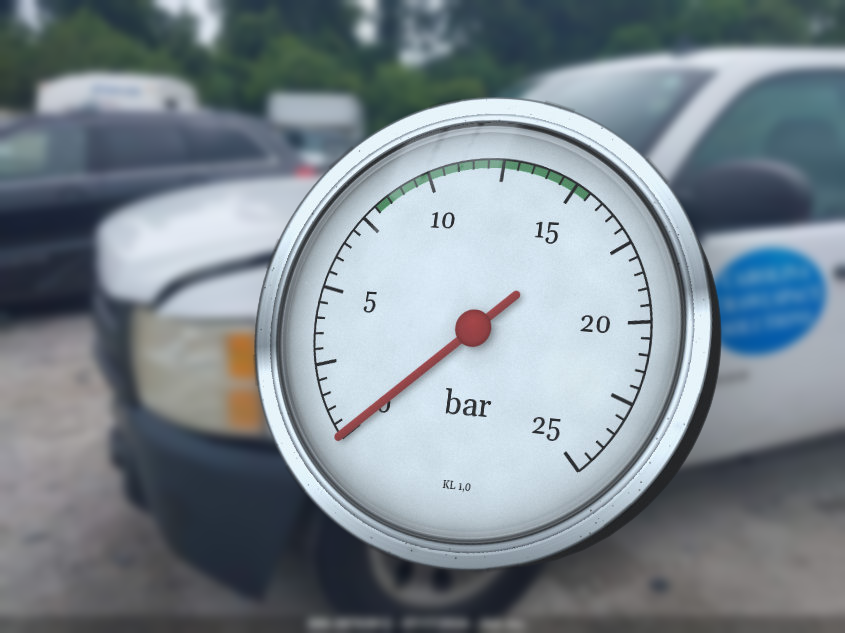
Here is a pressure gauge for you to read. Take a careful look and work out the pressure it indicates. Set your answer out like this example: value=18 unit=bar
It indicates value=0 unit=bar
